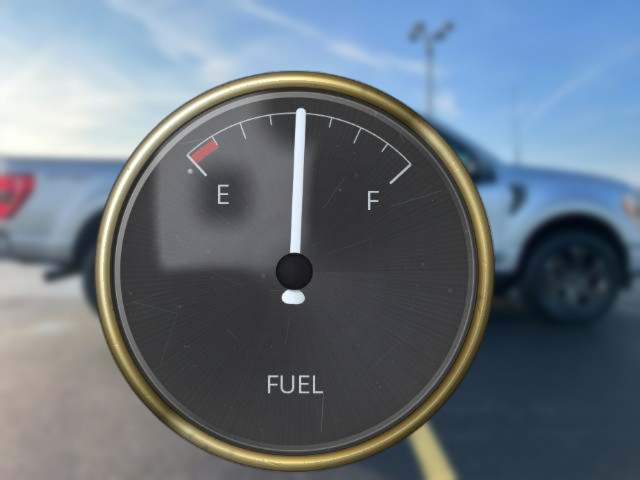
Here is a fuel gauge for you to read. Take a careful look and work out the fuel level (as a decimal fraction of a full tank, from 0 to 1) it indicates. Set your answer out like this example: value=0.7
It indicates value=0.5
